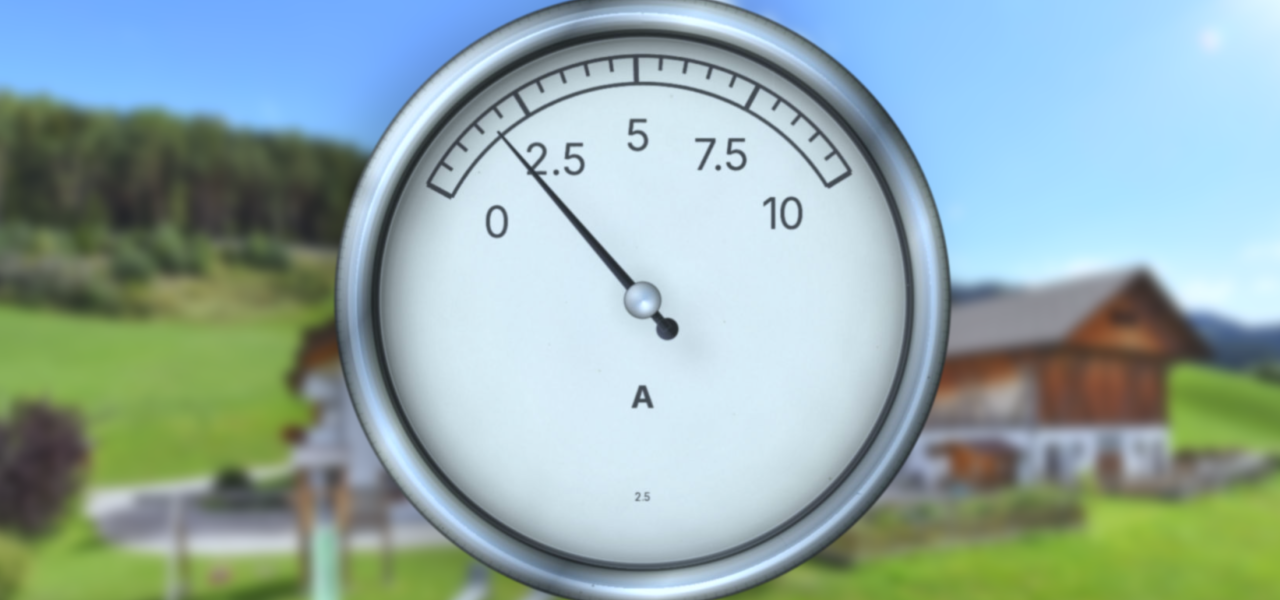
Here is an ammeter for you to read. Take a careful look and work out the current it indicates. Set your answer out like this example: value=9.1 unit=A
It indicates value=1.75 unit=A
